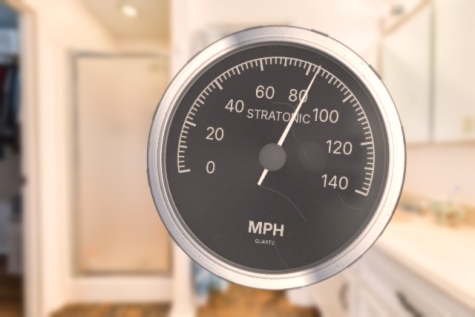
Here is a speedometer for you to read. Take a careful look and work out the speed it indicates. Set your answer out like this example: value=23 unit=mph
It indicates value=84 unit=mph
